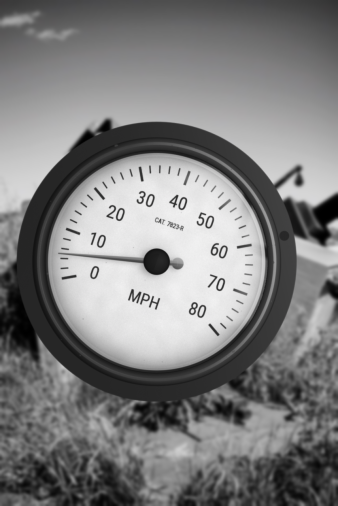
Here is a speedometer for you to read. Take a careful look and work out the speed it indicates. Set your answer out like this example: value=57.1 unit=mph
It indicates value=5 unit=mph
